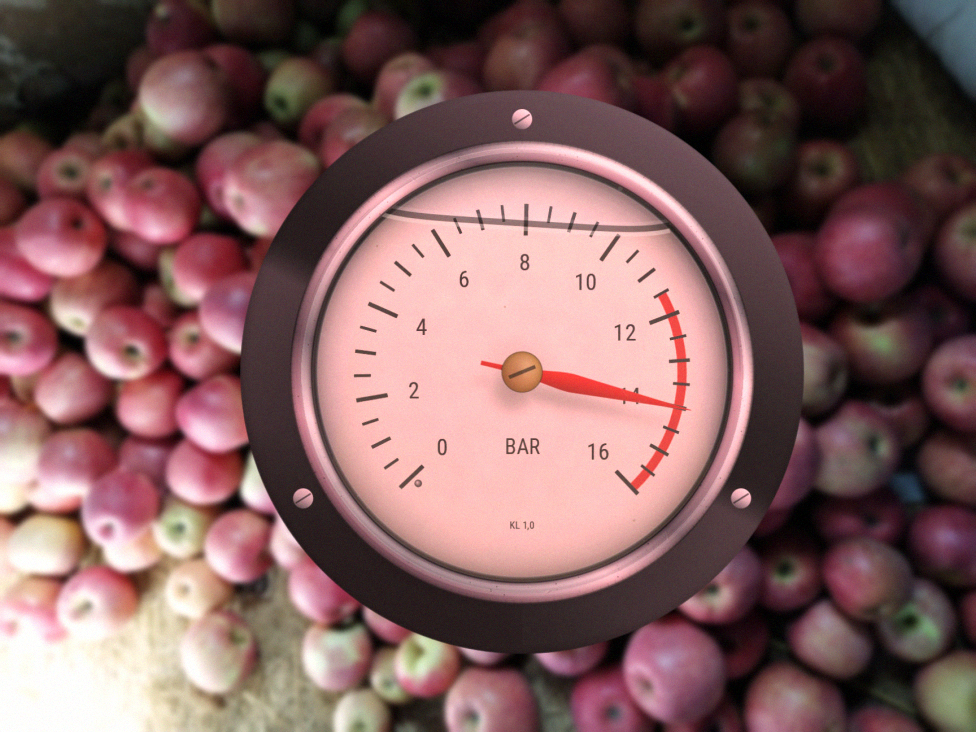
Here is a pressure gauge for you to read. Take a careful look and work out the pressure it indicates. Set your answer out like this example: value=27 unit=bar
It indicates value=14 unit=bar
